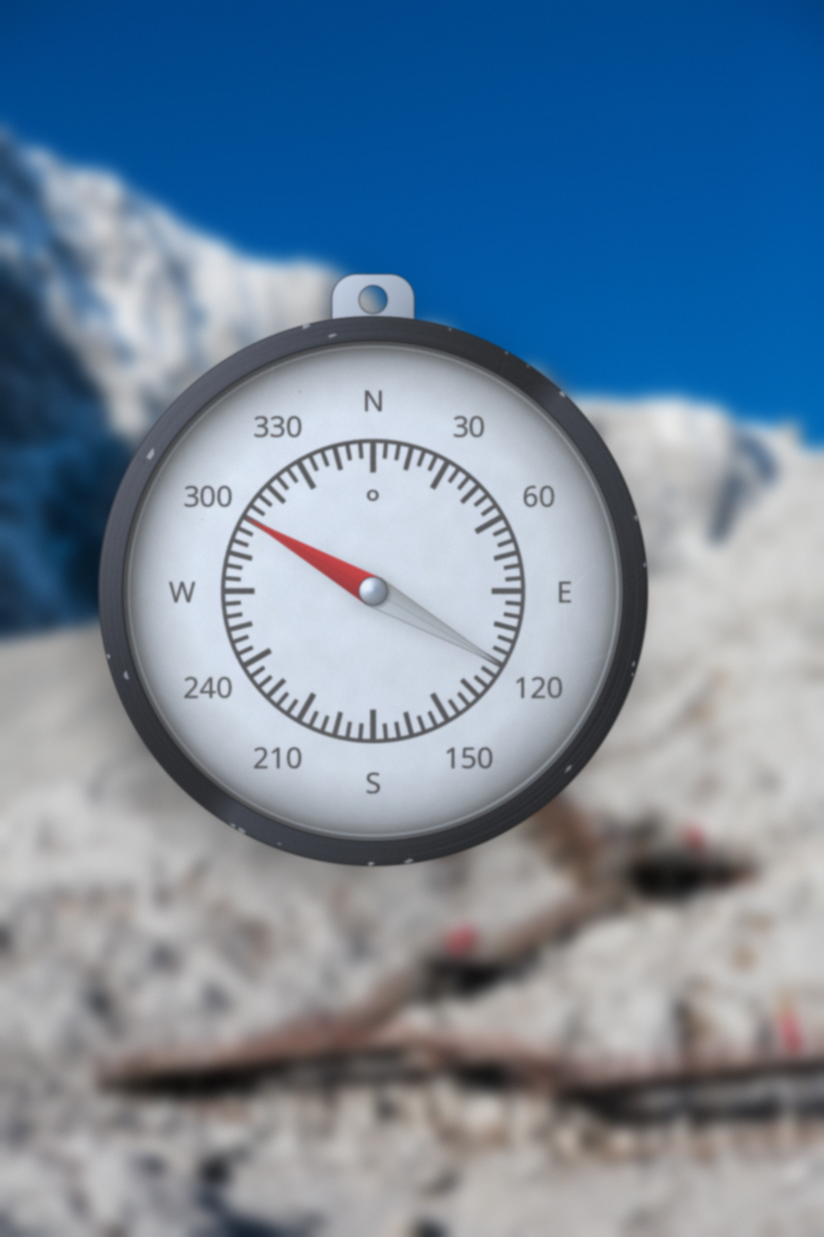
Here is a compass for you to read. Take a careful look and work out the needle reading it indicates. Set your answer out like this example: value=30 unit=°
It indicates value=300 unit=°
